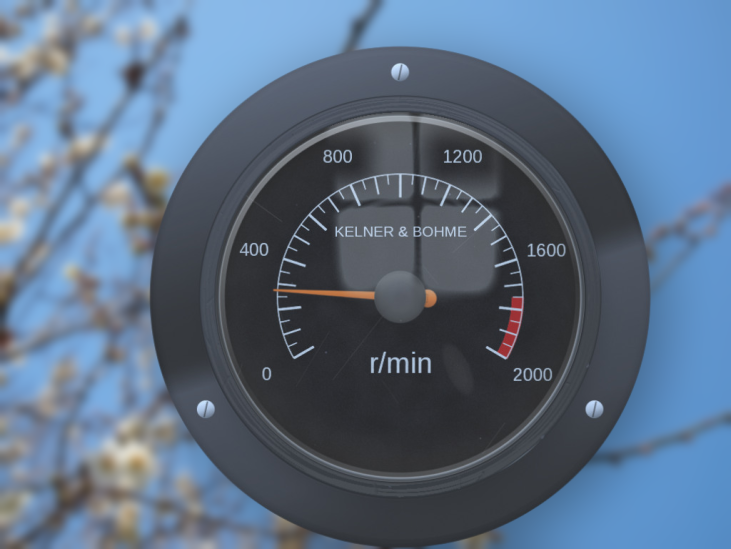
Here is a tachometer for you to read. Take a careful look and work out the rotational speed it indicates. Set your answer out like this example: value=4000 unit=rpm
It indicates value=275 unit=rpm
